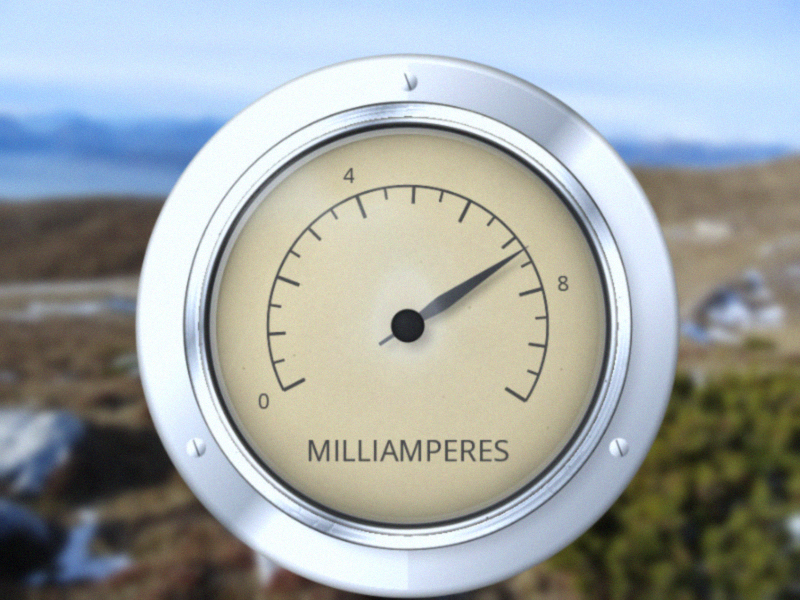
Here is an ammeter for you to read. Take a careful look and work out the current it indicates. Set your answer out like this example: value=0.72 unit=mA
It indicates value=7.25 unit=mA
